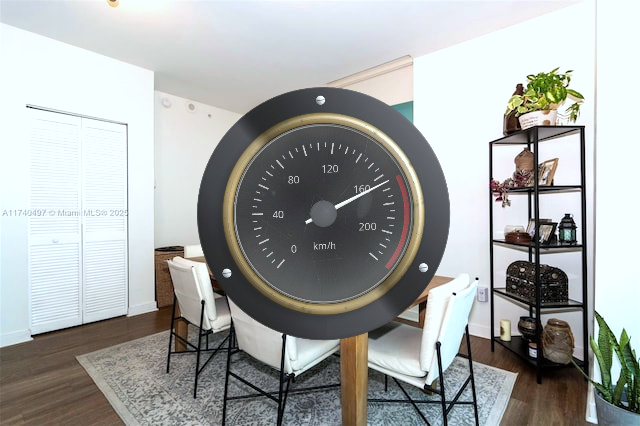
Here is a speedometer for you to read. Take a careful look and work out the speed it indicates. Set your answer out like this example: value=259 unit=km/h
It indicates value=165 unit=km/h
